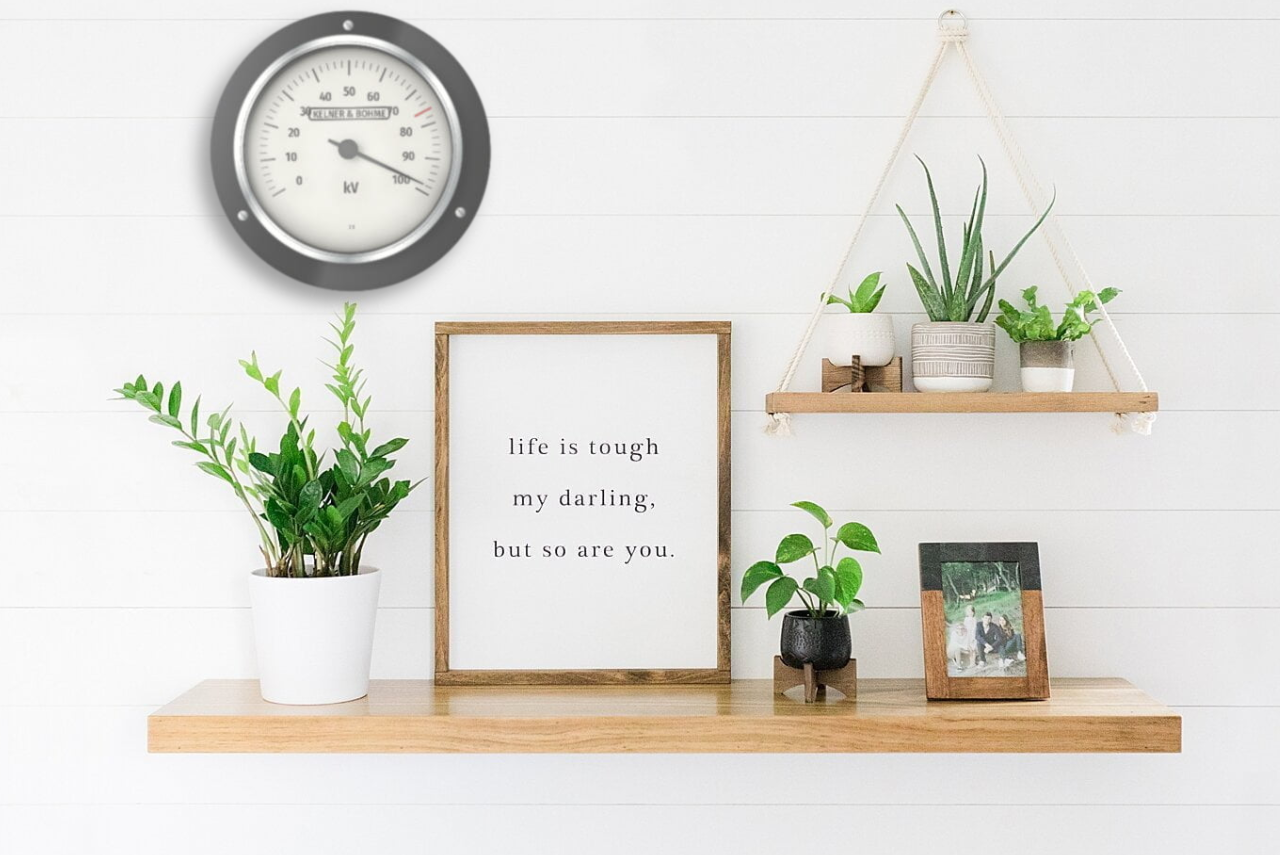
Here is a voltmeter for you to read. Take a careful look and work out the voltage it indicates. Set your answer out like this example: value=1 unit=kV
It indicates value=98 unit=kV
